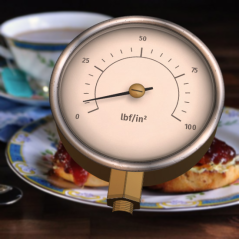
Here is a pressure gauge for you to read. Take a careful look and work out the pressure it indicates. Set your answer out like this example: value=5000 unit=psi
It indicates value=5 unit=psi
